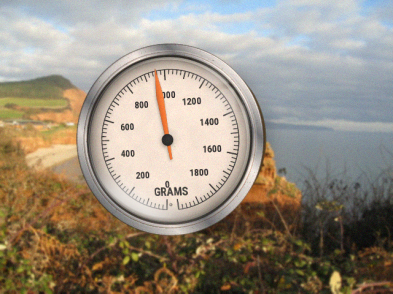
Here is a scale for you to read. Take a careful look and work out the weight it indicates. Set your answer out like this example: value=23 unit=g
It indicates value=960 unit=g
